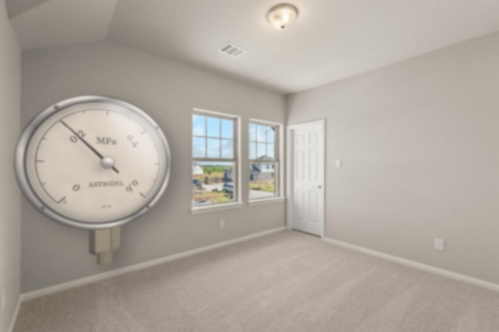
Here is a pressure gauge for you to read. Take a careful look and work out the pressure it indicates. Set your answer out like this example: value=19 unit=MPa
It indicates value=0.2 unit=MPa
